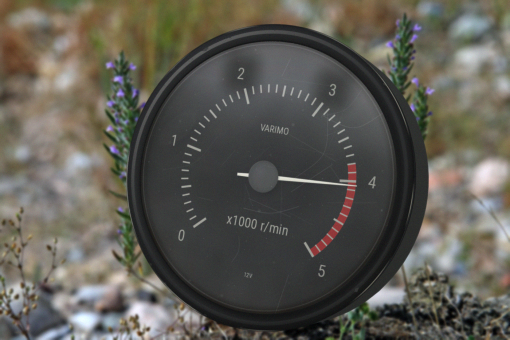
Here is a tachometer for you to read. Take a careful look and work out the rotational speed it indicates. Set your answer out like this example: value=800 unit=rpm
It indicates value=4050 unit=rpm
